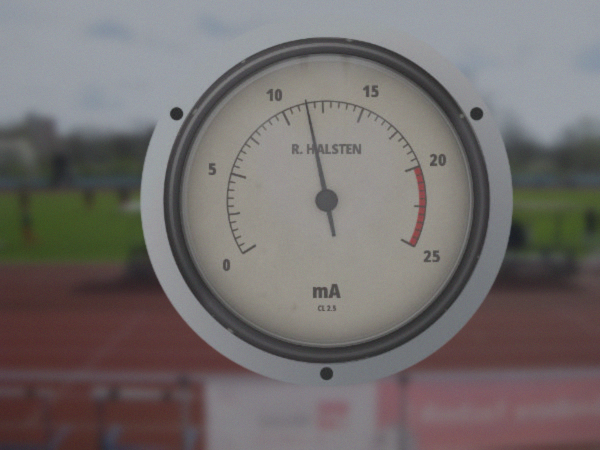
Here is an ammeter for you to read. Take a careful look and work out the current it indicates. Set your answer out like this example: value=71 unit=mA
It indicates value=11.5 unit=mA
